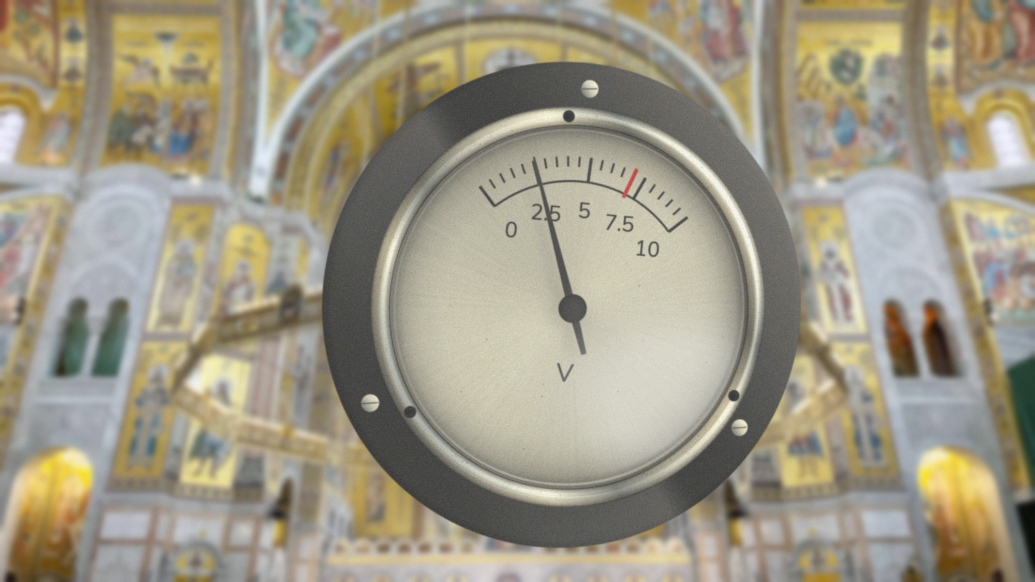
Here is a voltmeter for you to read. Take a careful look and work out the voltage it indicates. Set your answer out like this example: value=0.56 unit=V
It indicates value=2.5 unit=V
